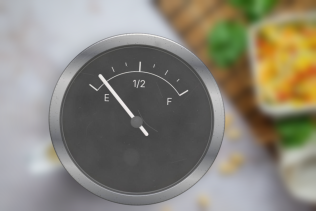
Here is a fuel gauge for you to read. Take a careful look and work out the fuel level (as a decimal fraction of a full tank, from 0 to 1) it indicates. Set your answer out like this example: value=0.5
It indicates value=0.125
